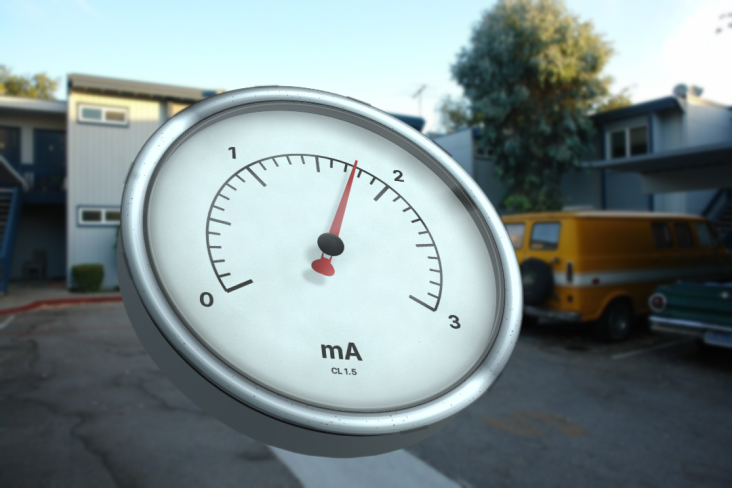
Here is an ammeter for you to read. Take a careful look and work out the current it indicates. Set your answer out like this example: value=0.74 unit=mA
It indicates value=1.75 unit=mA
